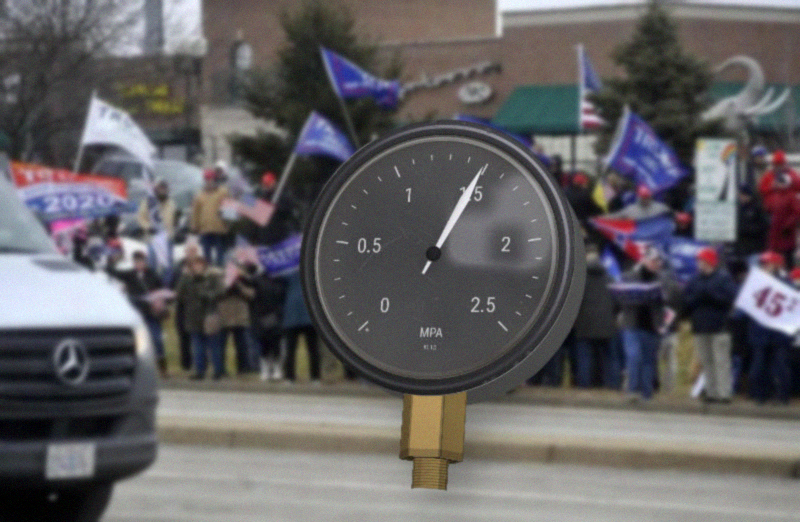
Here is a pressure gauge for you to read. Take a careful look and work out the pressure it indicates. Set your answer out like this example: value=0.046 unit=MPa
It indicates value=1.5 unit=MPa
